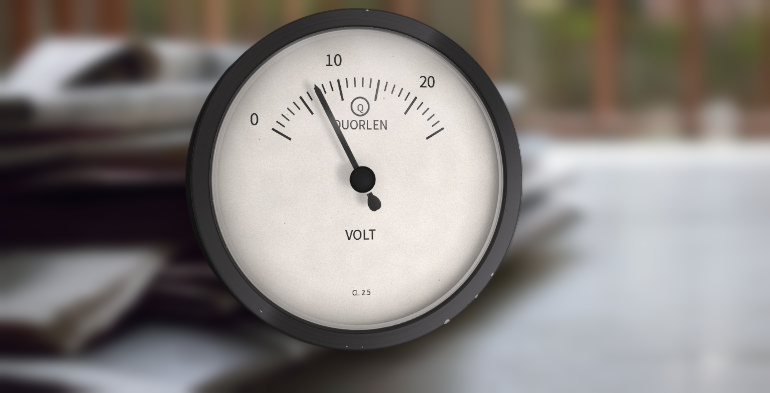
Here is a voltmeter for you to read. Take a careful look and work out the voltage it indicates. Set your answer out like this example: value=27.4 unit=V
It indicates value=7 unit=V
